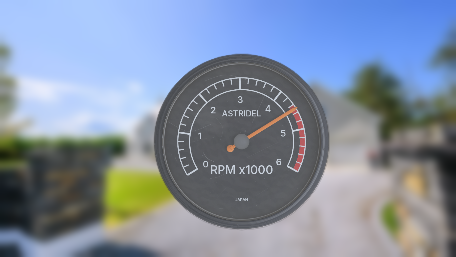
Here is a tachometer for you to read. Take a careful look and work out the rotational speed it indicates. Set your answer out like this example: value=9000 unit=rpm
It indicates value=4500 unit=rpm
